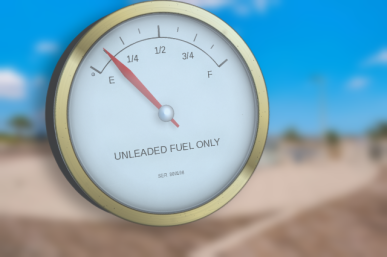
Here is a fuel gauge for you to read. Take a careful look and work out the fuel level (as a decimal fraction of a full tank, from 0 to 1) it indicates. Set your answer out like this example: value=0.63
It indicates value=0.125
